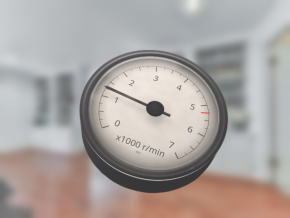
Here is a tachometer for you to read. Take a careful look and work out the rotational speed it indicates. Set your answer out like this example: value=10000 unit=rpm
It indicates value=1250 unit=rpm
